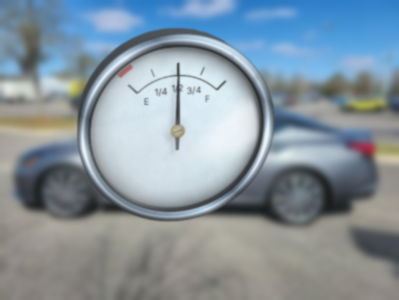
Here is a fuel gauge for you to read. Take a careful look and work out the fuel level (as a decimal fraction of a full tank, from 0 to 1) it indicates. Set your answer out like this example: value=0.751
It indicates value=0.5
